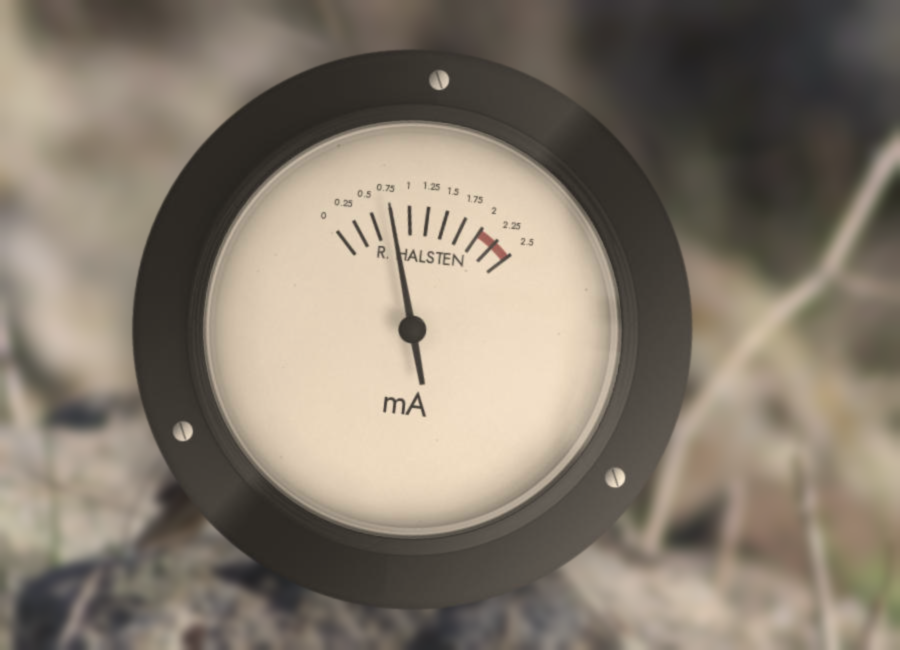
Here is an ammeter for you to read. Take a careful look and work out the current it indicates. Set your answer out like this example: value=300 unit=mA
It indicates value=0.75 unit=mA
